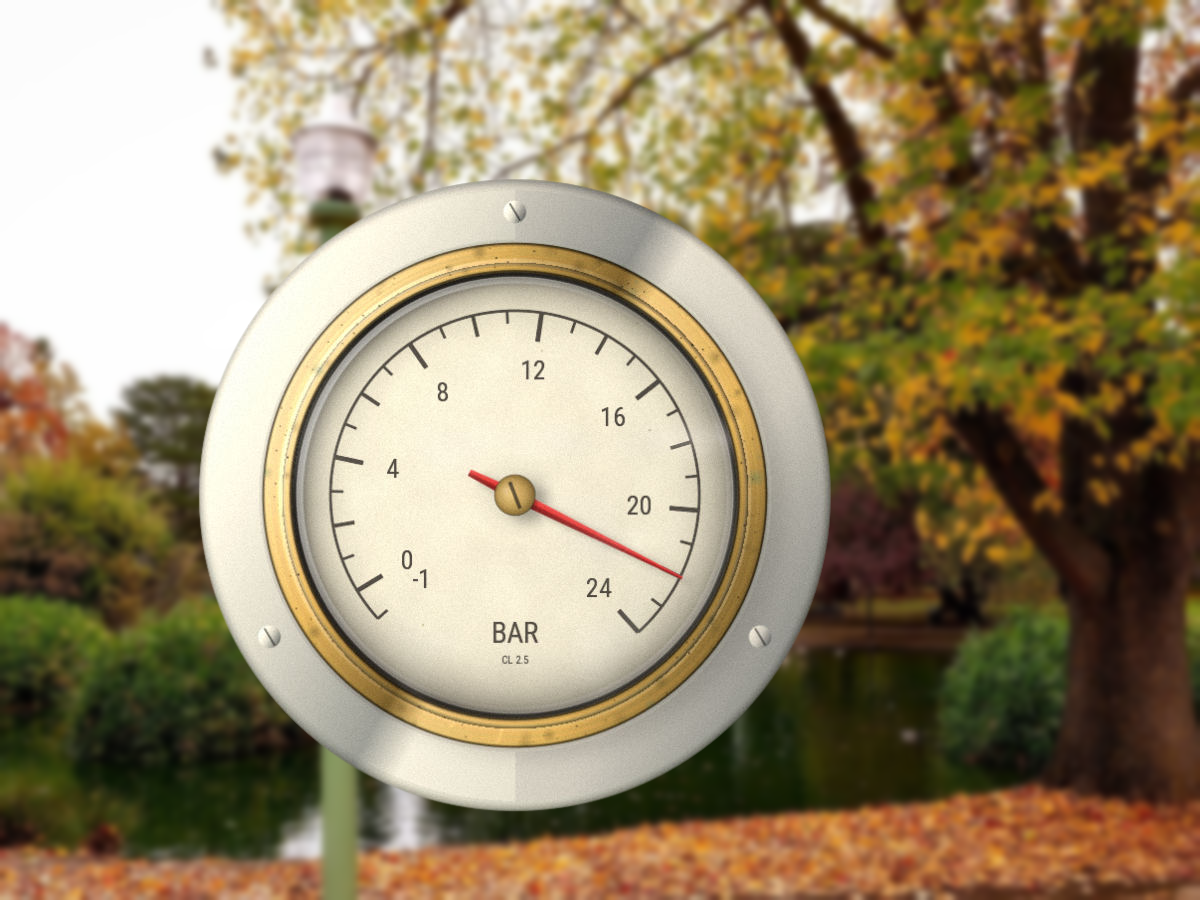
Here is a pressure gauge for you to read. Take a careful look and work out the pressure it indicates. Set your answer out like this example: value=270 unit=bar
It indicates value=22 unit=bar
